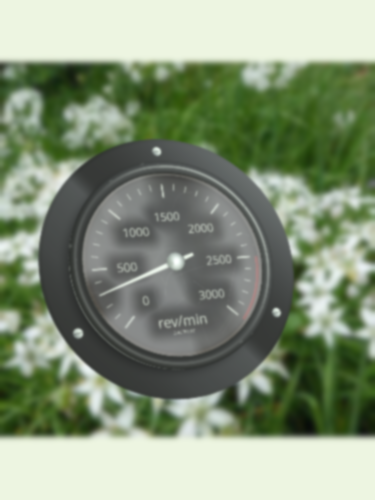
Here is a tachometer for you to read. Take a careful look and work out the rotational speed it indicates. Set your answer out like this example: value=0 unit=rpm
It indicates value=300 unit=rpm
